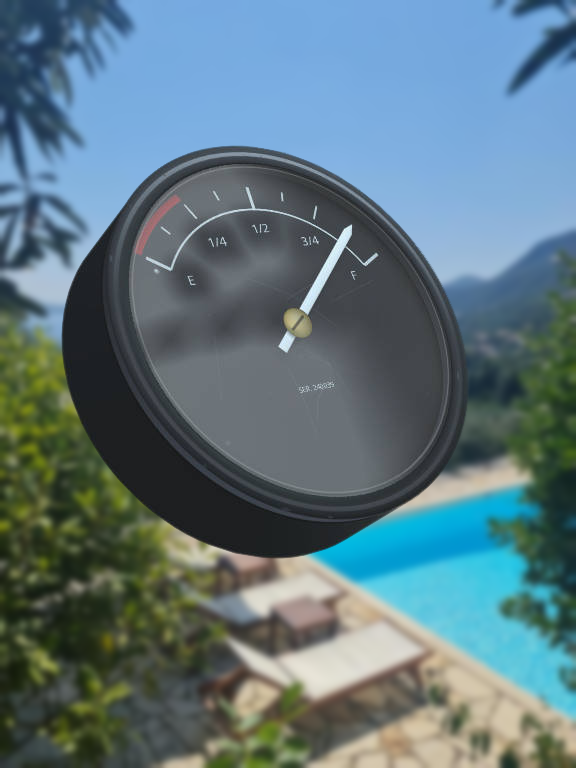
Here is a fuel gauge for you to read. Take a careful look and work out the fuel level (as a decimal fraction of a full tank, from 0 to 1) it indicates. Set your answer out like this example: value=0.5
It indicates value=0.875
